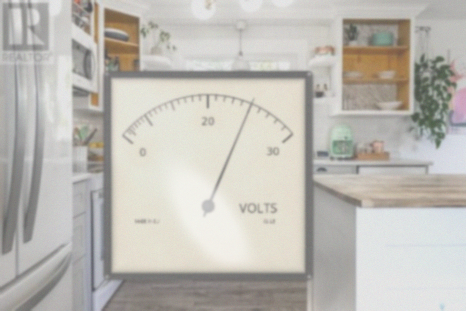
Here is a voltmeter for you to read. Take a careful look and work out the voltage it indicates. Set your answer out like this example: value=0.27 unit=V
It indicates value=25 unit=V
